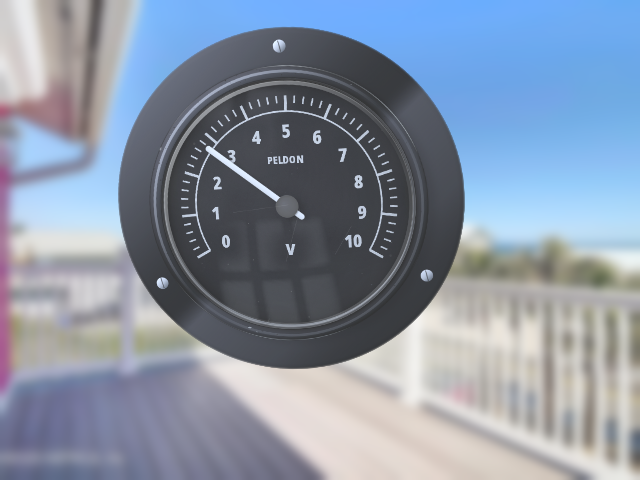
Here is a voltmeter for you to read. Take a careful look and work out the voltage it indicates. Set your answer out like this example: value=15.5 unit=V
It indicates value=2.8 unit=V
